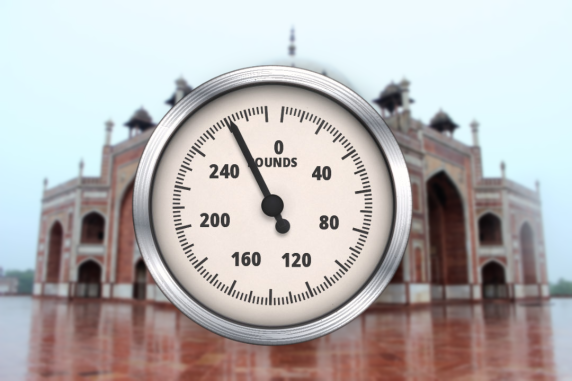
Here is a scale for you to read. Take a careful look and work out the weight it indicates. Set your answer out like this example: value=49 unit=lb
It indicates value=262 unit=lb
